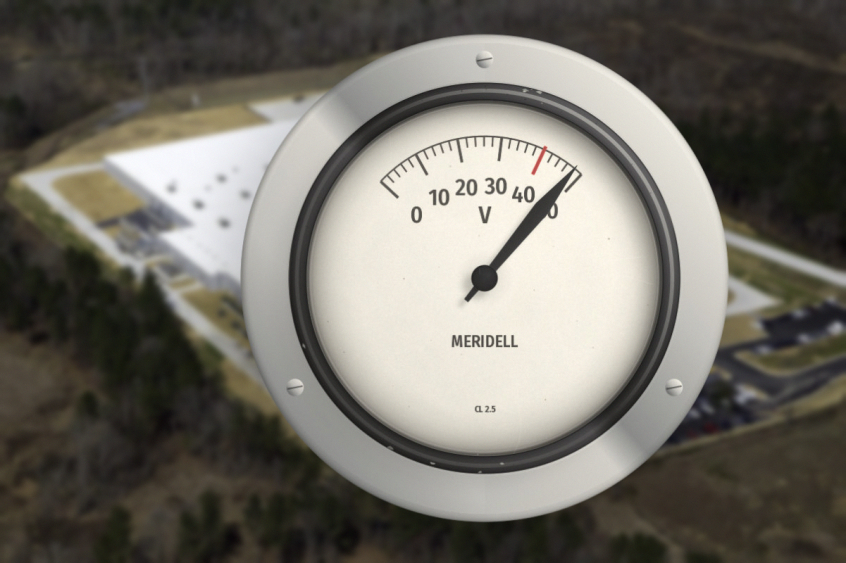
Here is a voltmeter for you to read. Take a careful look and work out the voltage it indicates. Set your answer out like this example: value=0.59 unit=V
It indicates value=48 unit=V
